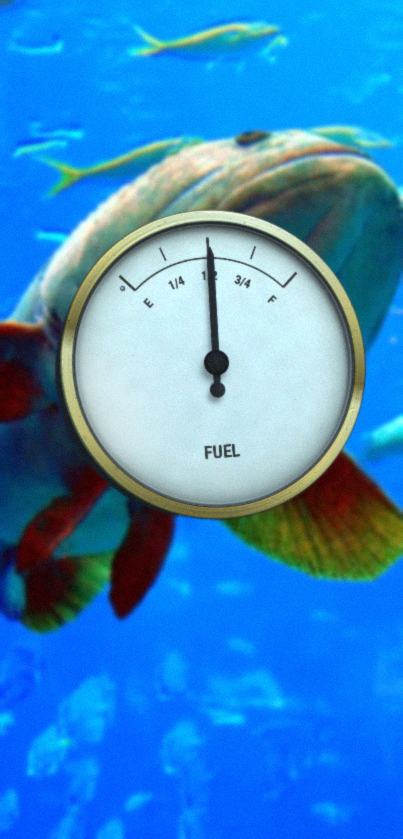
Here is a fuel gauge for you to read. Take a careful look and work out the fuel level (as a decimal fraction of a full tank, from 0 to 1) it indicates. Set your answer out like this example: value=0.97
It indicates value=0.5
